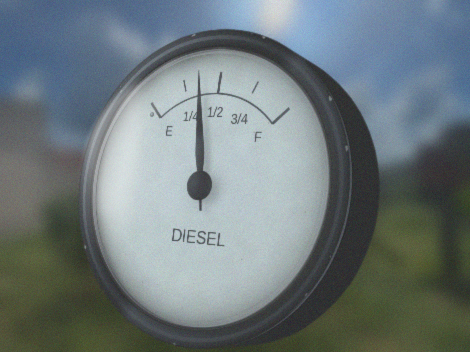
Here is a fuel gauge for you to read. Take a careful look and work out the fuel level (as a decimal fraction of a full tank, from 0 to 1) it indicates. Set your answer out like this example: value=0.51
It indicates value=0.375
